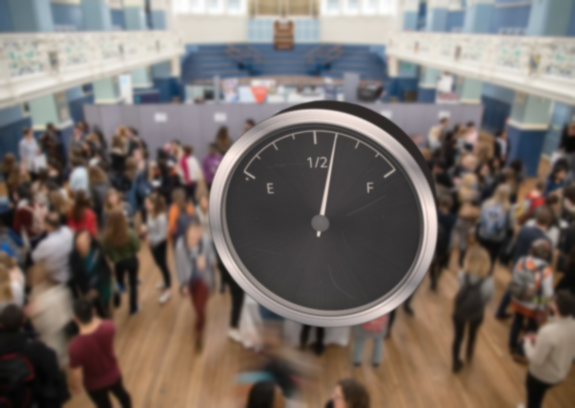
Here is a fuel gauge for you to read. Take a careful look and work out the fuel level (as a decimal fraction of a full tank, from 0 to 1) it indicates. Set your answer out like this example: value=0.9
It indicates value=0.625
